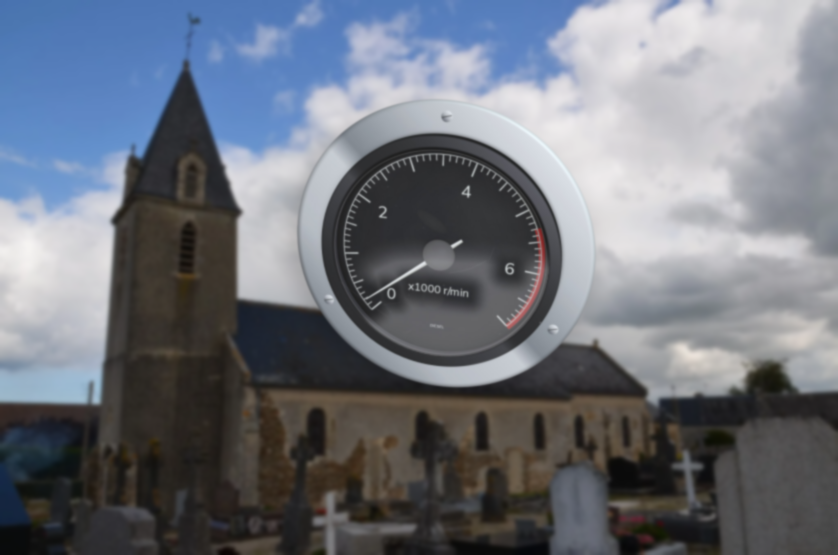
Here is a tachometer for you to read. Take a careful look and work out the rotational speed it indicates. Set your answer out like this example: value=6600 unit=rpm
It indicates value=200 unit=rpm
